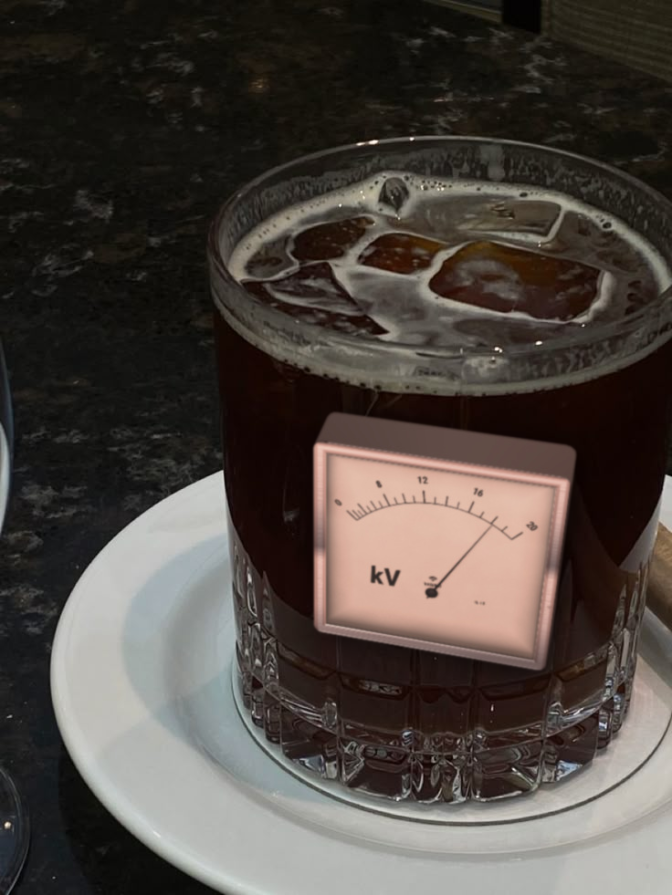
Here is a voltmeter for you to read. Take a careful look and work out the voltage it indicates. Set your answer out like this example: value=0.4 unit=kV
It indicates value=18 unit=kV
